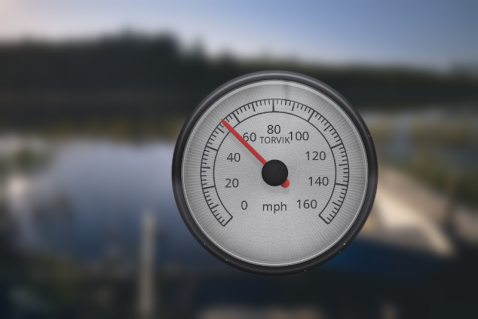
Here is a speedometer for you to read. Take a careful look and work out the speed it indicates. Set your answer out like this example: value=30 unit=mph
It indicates value=54 unit=mph
